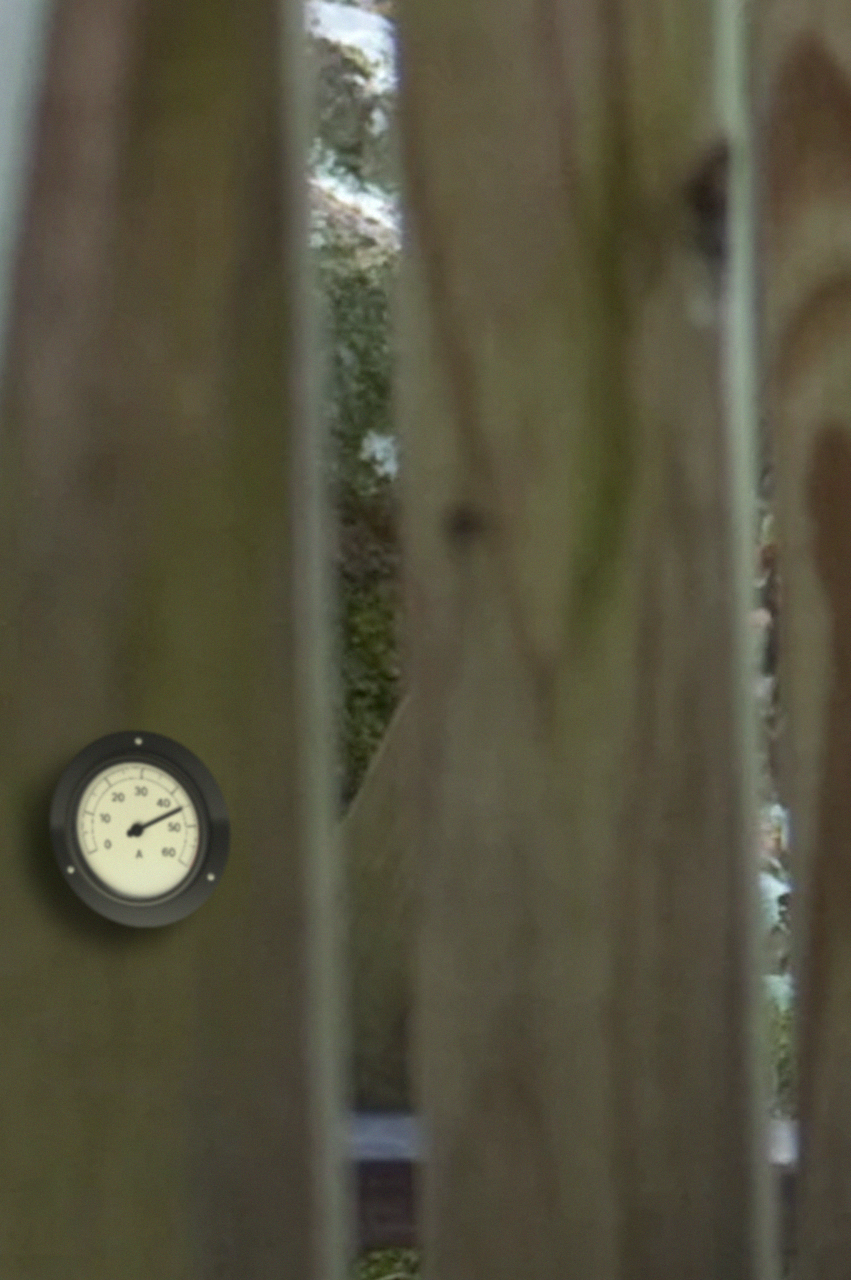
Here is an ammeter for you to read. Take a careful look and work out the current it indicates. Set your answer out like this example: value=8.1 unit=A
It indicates value=45 unit=A
